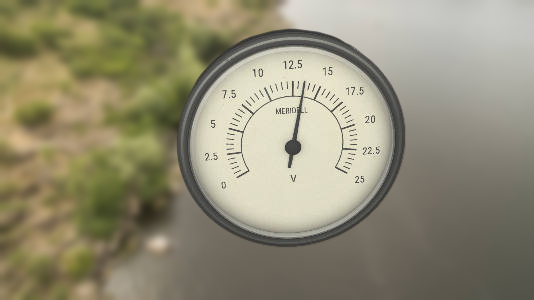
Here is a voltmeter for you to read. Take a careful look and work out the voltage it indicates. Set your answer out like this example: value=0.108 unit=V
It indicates value=13.5 unit=V
